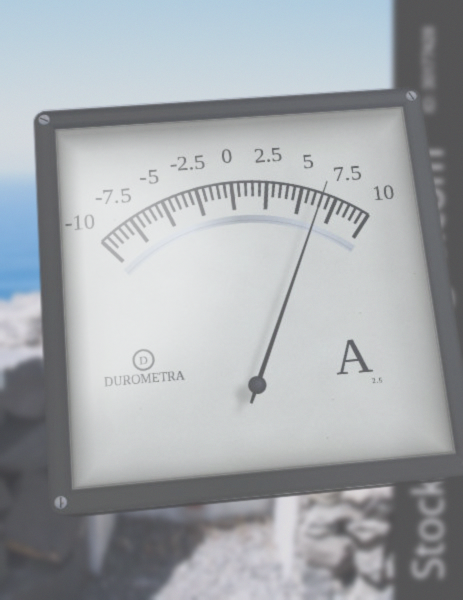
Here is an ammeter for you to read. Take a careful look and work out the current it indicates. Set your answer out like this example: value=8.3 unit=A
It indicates value=6.5 unit=A
